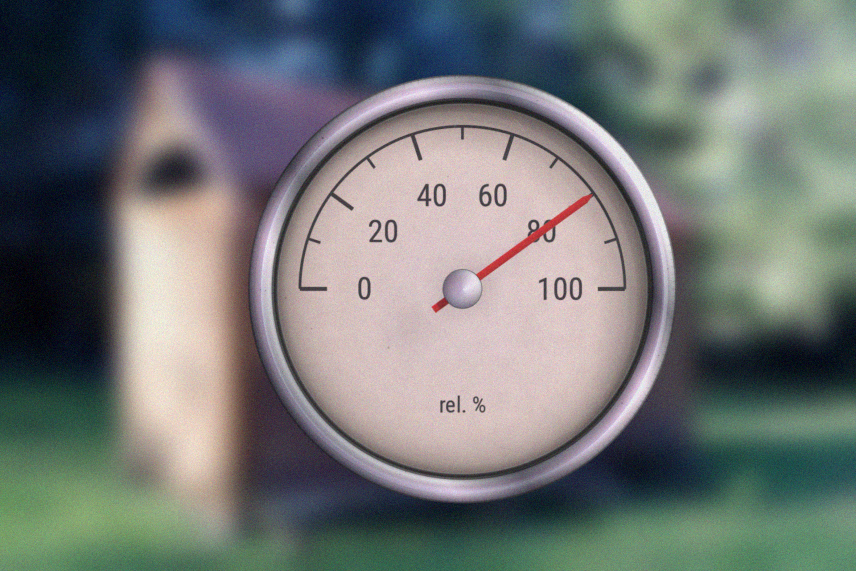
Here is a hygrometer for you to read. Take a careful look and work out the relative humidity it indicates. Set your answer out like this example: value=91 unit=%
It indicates value=80 unit=%
